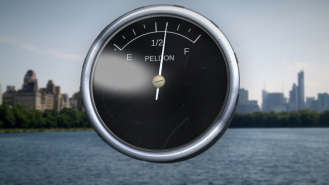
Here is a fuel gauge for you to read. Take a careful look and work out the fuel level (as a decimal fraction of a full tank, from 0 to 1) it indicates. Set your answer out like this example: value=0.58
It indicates value=0.625
